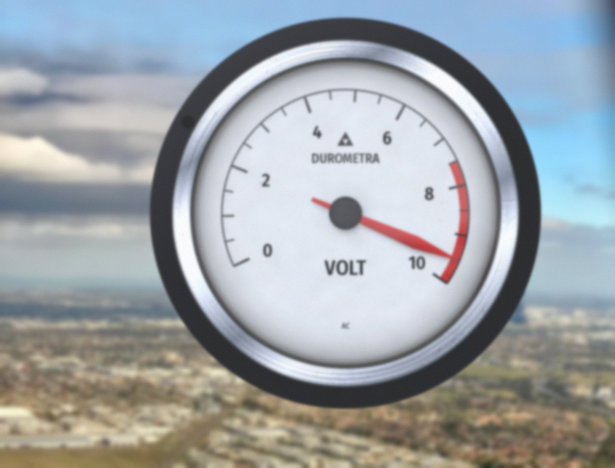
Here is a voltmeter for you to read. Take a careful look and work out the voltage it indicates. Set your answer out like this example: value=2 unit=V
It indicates value=9.5 unit=V
